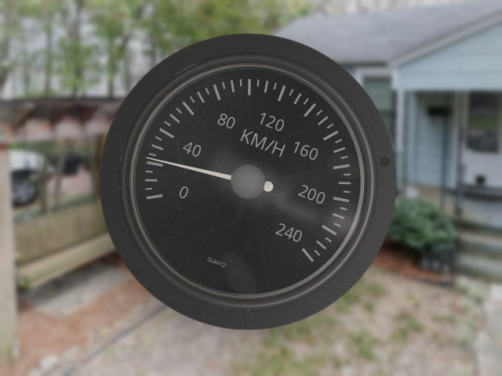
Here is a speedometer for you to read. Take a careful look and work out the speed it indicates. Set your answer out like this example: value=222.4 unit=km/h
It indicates value=22.5 unit=km/h
